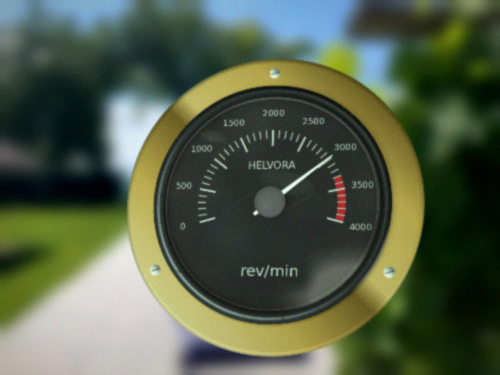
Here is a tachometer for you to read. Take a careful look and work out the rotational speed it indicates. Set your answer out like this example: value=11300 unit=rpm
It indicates value=3000 unit=rpm
